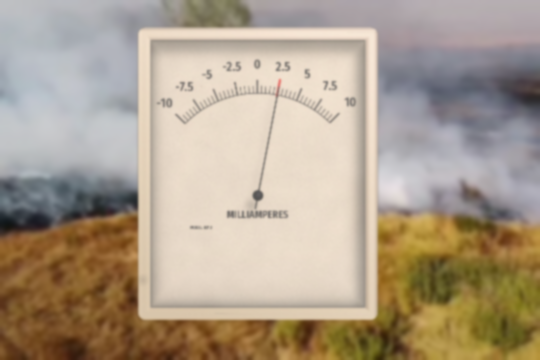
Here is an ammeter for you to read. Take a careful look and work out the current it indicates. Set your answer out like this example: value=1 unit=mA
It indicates value=2.5 unit=mA
